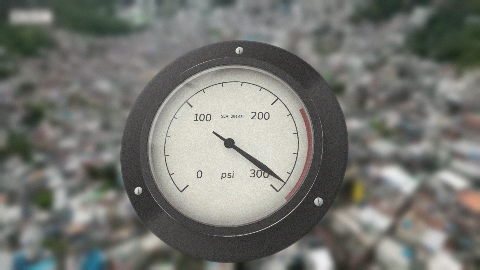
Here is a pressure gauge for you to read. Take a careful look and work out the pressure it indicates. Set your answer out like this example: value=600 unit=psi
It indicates value=290 unit=psi
